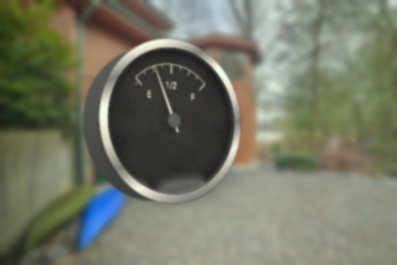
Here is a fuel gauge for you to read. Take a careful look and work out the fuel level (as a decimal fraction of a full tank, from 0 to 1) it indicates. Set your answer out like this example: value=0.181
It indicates value=0.25
